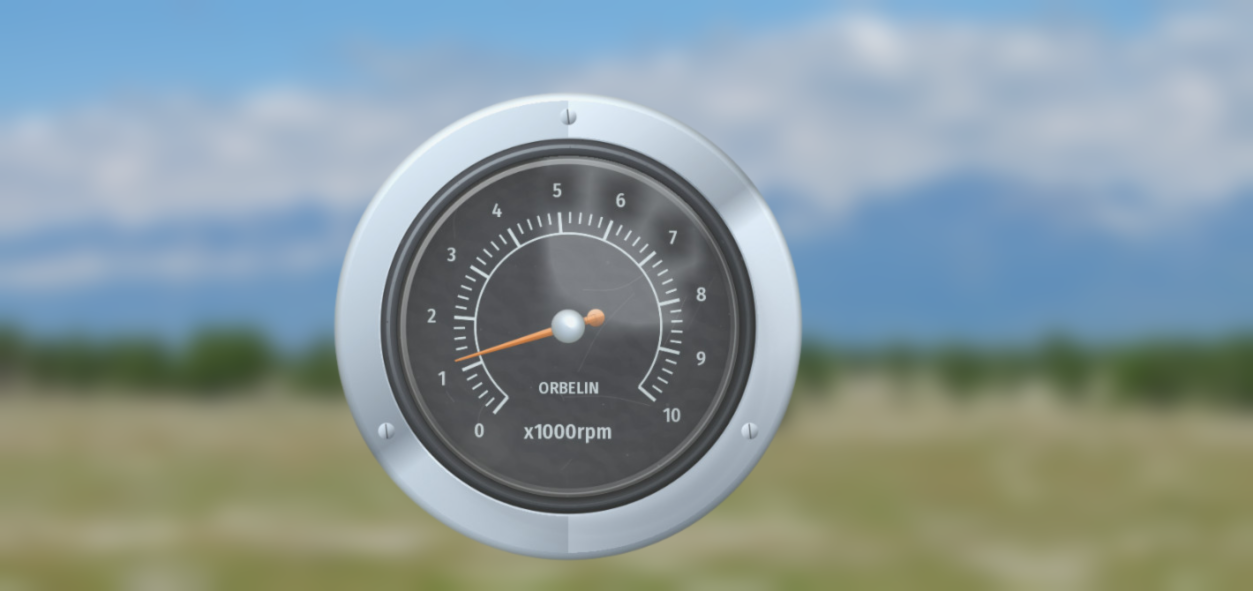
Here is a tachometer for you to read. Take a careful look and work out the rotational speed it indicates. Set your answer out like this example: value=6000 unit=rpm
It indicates value=1200 unit=rpm
